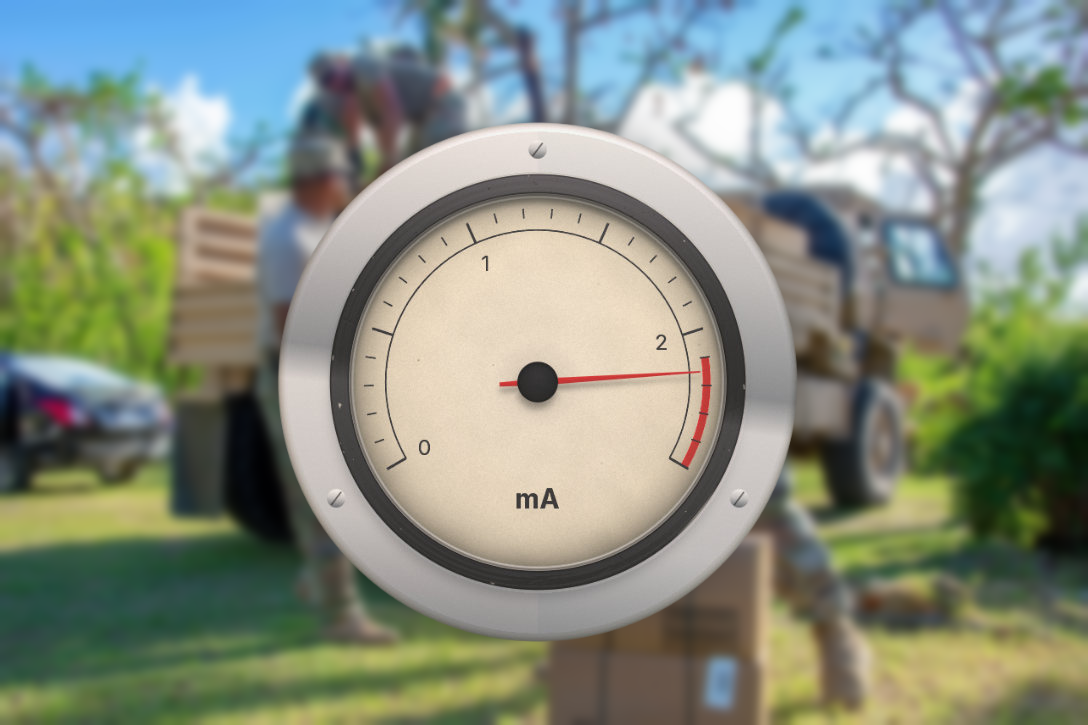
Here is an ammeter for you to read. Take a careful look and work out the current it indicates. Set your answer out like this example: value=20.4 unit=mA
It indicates value=2.15 unit=mA
